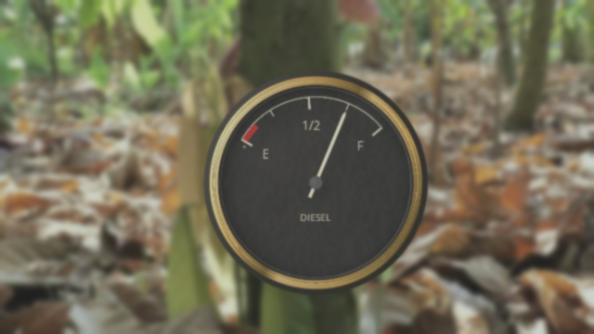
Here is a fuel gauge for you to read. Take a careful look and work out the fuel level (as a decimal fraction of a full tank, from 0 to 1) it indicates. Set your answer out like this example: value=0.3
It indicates value=0.75
